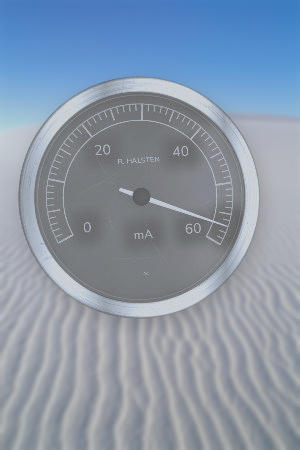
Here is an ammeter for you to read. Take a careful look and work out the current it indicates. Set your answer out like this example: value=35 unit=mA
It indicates value=57 unit=mA
